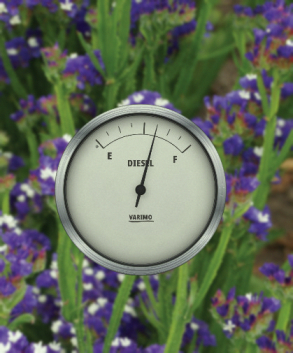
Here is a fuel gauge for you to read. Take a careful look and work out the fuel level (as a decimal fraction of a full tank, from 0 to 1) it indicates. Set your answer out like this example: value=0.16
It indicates value=0.625
